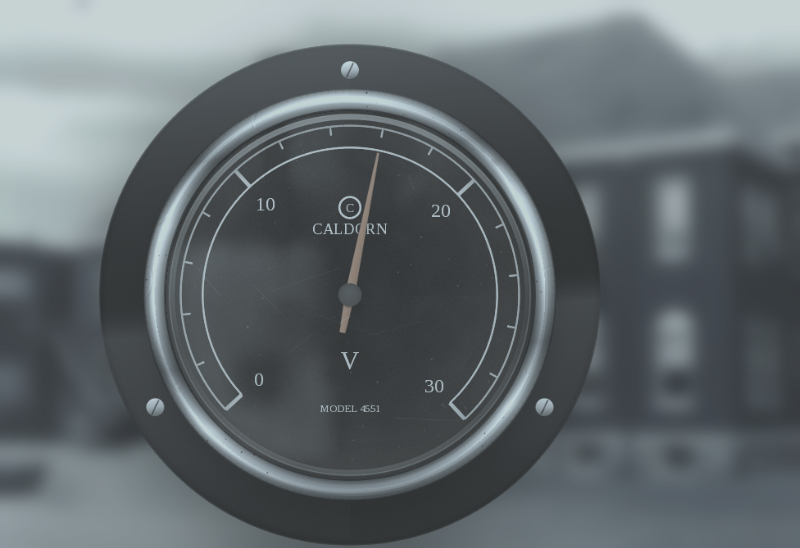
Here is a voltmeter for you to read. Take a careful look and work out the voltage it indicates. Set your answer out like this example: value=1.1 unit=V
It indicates value=16 unit=V
